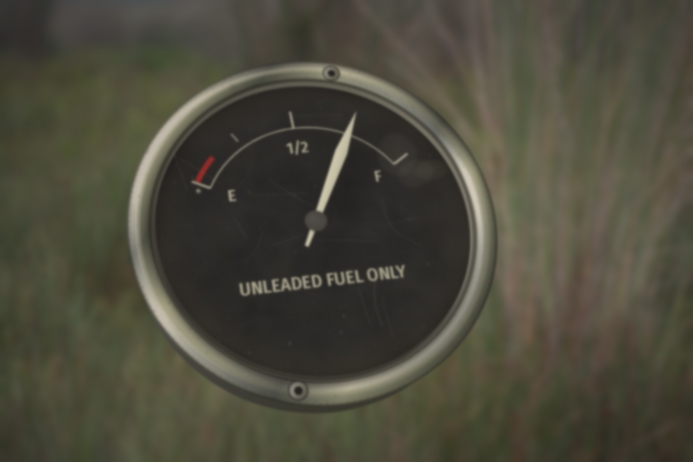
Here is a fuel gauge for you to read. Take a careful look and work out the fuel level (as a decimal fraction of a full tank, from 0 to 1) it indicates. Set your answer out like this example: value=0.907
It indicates value=0.75
